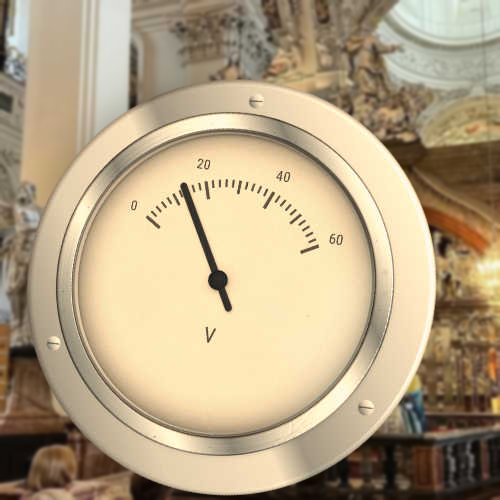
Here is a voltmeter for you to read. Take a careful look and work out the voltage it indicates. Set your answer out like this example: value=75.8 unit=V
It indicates value=14 unit=V
